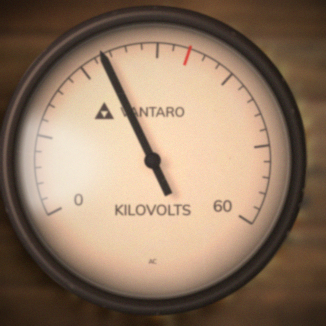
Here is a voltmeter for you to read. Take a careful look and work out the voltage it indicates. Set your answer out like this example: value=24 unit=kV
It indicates value=23 unit=kV
